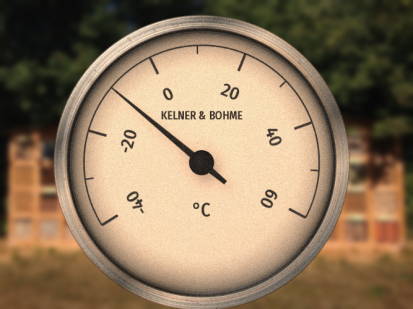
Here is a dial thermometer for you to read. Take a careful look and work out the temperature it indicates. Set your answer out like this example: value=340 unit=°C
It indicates value=-10 unit=°C
